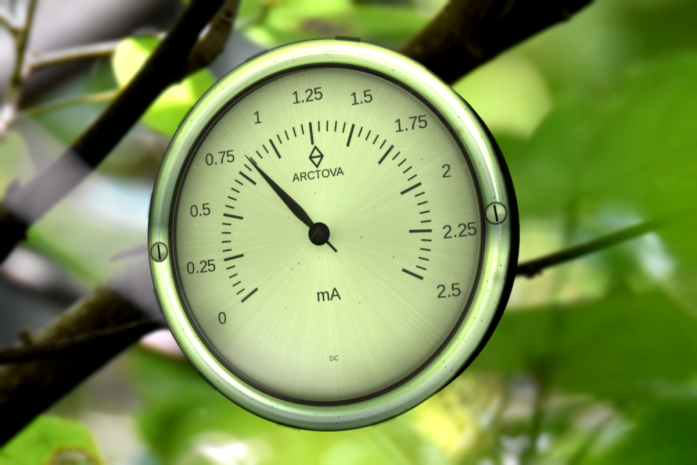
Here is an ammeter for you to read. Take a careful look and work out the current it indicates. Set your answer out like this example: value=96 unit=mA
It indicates value=0.85 unit=mA
